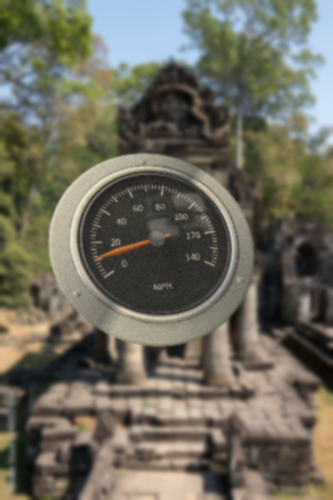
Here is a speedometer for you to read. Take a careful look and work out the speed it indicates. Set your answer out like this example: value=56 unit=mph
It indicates value=10 unit=mph
